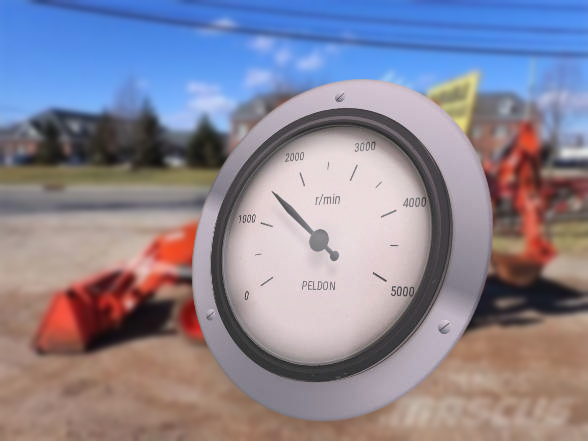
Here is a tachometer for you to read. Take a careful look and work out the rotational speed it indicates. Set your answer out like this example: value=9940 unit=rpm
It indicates value=1500 unit=rpm
